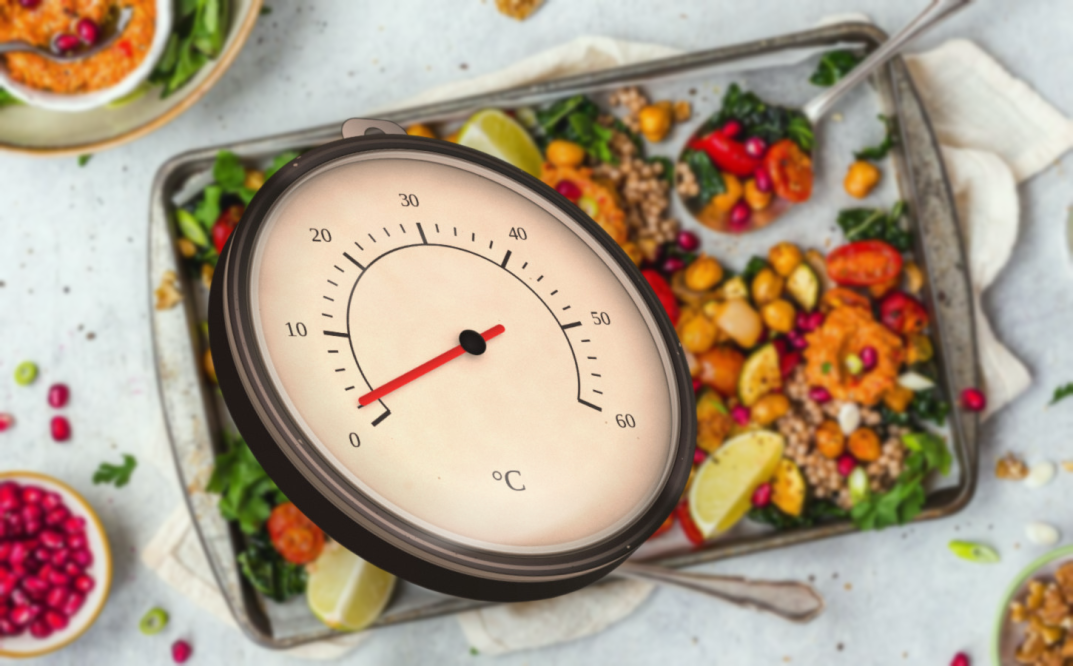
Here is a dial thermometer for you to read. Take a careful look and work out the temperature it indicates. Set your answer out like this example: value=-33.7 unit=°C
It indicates value=2 unit=°C
